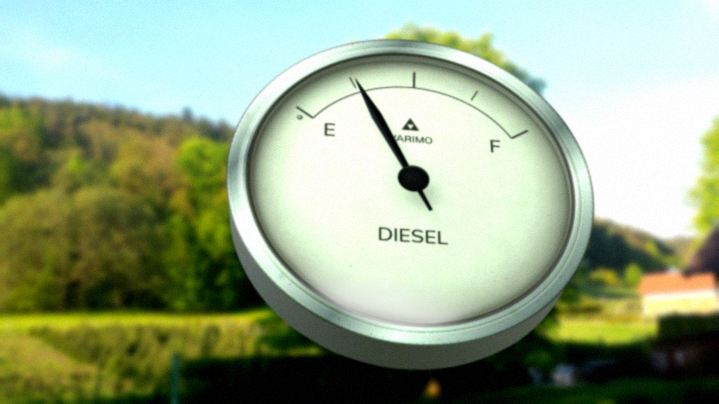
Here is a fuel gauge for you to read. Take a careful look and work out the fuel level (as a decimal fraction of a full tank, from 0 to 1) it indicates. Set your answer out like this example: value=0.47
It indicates value=0.25
